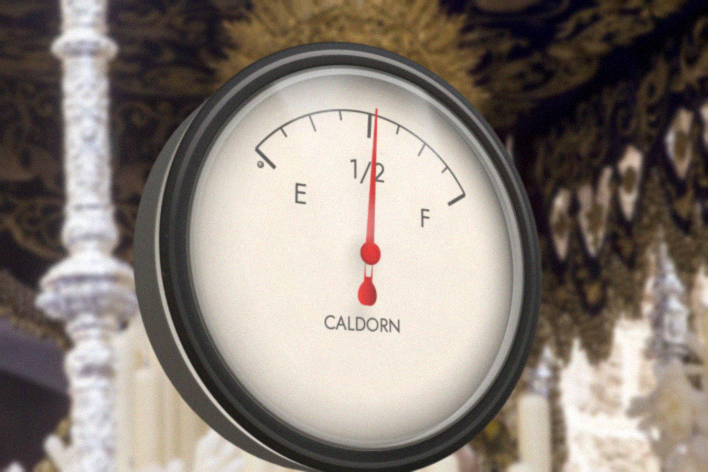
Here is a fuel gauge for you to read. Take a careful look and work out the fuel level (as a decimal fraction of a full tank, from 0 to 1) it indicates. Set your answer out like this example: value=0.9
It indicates value=0.5
